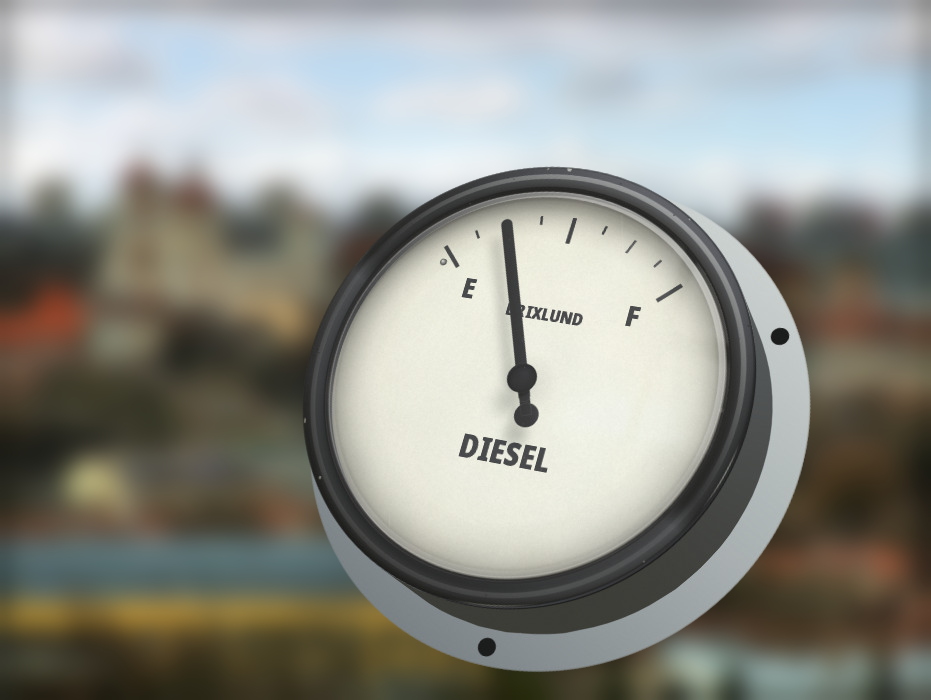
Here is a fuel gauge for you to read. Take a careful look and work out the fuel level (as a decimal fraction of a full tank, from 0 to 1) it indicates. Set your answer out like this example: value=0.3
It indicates value=0.25
